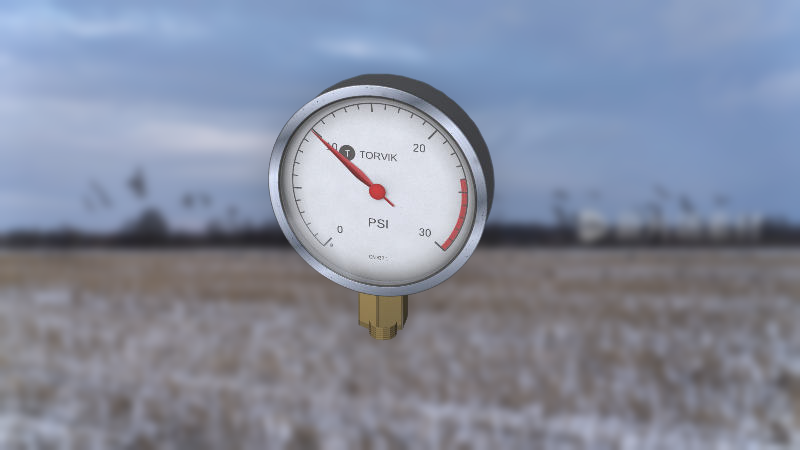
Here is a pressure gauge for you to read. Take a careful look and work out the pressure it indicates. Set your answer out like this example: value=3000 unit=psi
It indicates value=10 unit=psi
